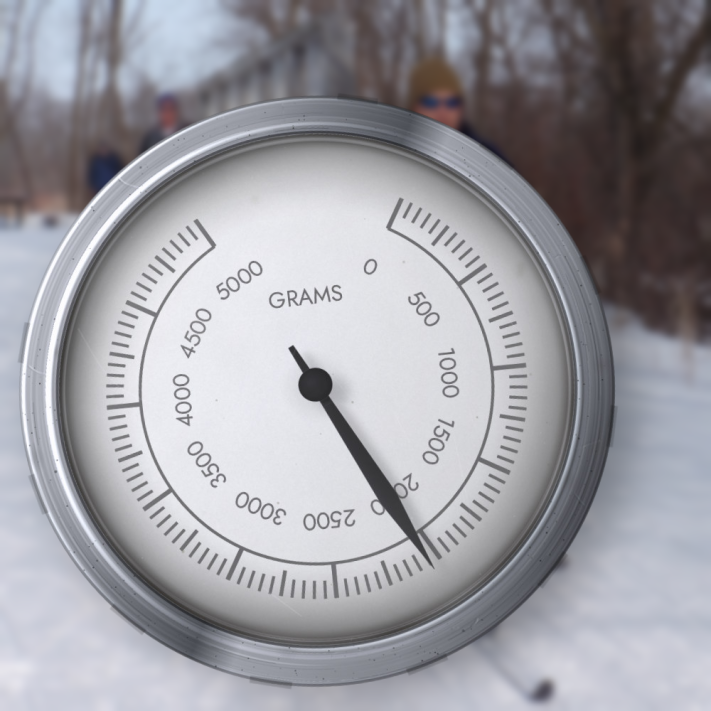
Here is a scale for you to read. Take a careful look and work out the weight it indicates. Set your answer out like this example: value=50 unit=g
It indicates value=2050 unit=g
